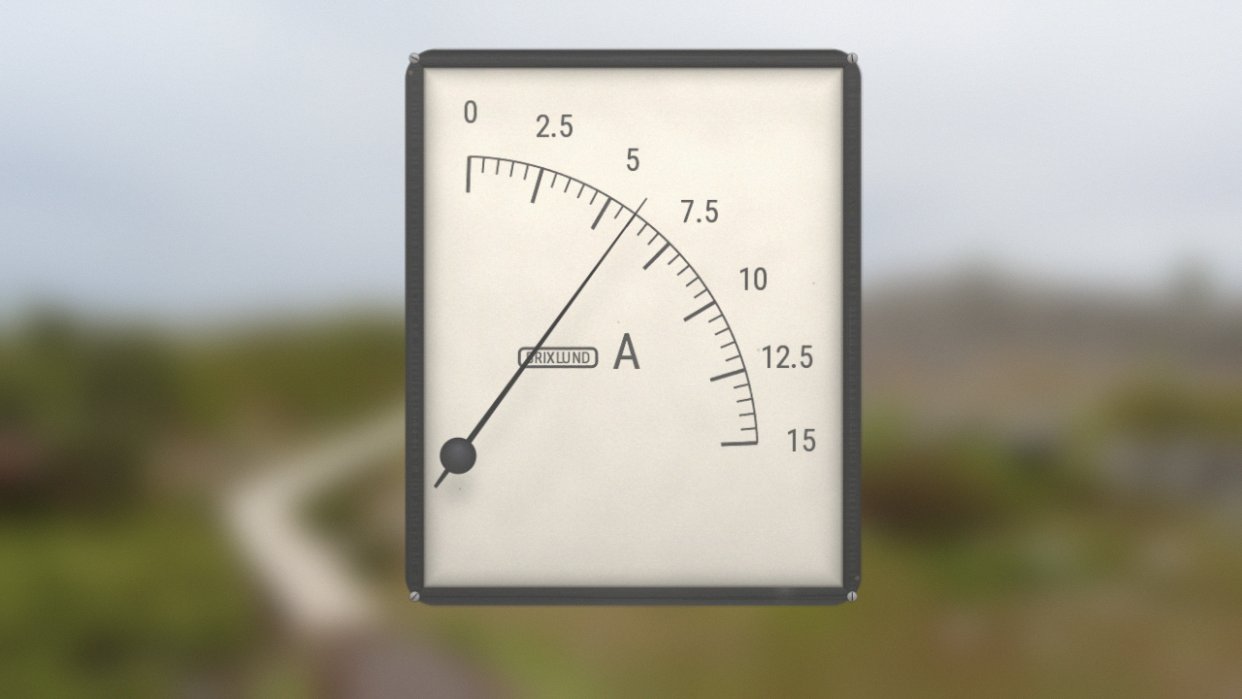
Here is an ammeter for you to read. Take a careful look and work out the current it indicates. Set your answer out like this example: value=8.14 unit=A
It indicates value=6 unit=A
